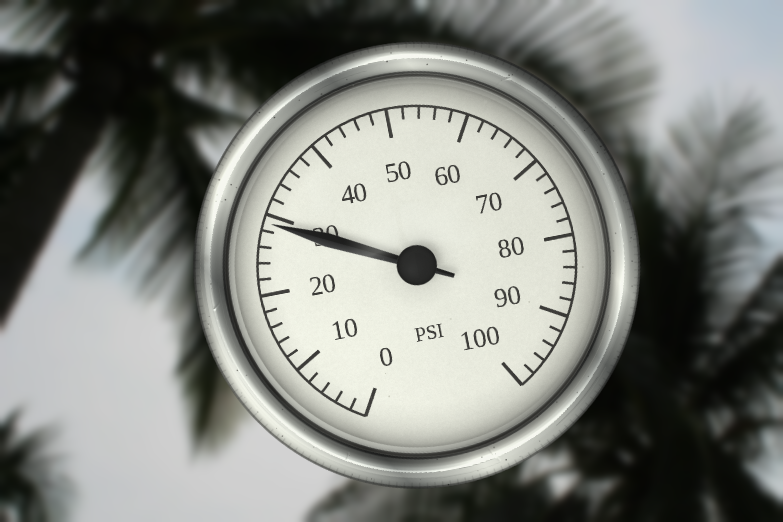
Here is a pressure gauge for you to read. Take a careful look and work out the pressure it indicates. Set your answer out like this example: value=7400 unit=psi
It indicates value=29 unit=psi
